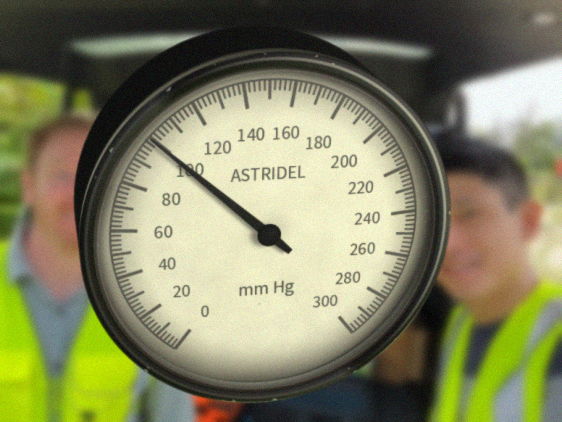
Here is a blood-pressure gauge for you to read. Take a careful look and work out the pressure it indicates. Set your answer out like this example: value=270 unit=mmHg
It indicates value=100 unit=mmHg
